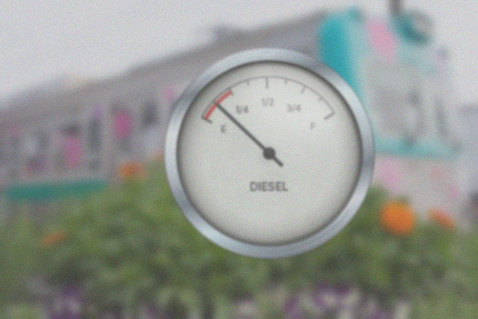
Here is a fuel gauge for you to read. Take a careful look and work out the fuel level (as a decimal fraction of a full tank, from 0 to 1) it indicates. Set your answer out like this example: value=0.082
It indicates value=0.125
